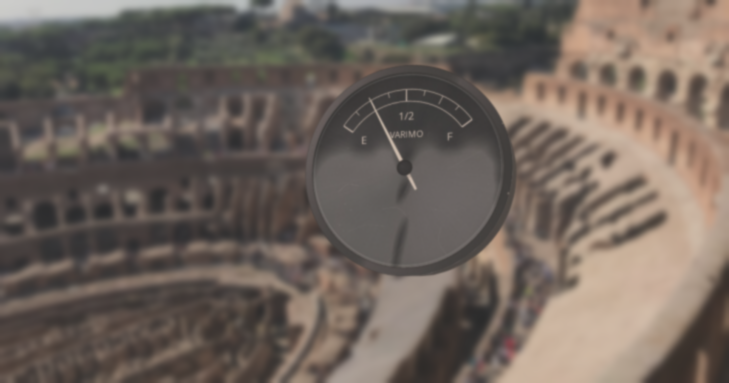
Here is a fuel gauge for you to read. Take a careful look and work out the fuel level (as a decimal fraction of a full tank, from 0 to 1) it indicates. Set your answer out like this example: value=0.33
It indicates value=0.25
